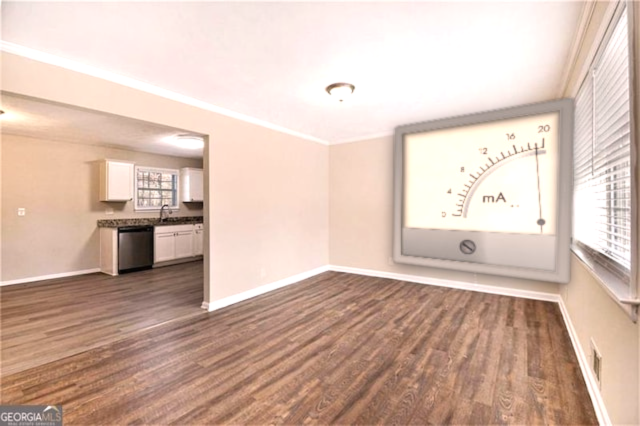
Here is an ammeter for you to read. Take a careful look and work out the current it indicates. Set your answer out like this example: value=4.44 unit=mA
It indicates value=19 unit=mA
